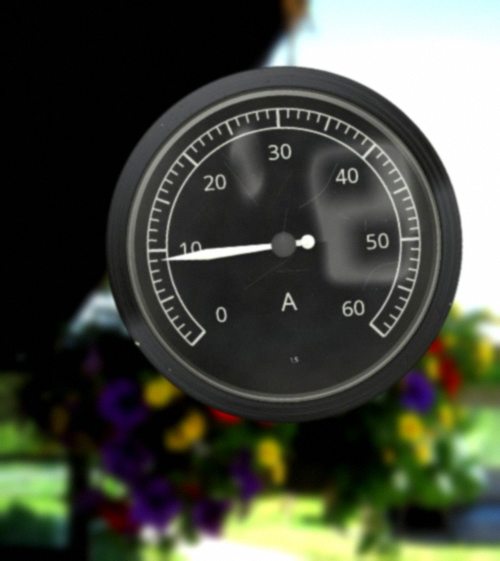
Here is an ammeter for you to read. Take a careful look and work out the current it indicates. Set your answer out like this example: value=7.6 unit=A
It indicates value=9 unit=A
